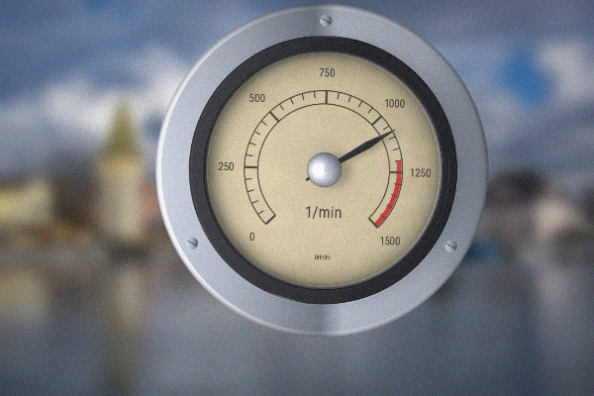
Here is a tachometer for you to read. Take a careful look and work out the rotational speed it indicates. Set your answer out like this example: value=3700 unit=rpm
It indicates value=1075 unit=rpm
